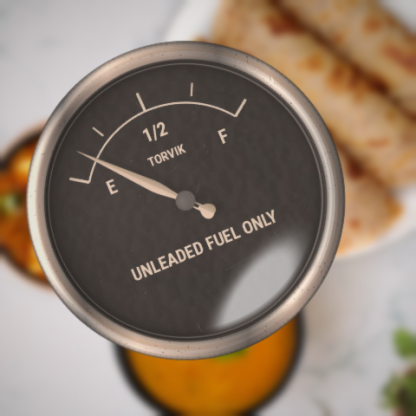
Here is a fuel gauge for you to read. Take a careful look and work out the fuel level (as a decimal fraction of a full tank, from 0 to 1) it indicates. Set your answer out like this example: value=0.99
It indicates value=0.125
